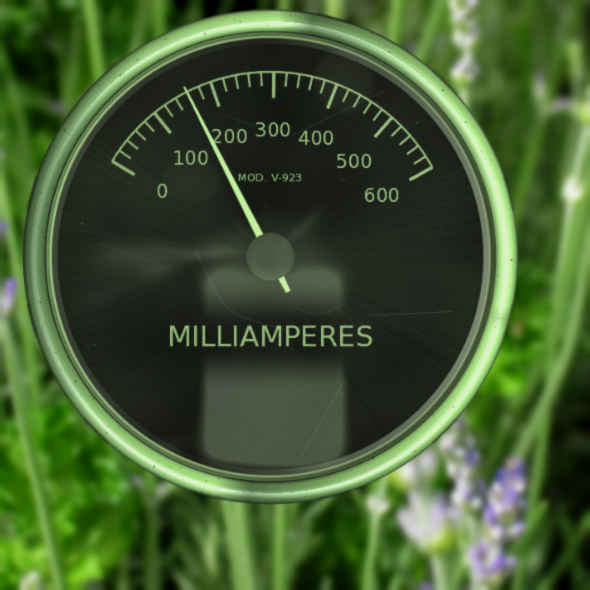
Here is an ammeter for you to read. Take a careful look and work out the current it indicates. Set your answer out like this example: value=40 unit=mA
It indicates value=160 unit=mA
